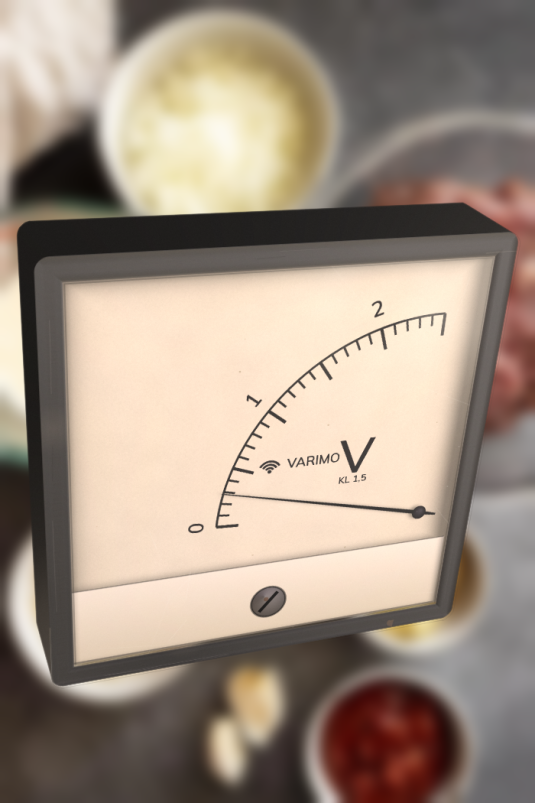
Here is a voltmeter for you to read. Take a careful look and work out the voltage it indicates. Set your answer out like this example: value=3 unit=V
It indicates value=0.3 unit=V
